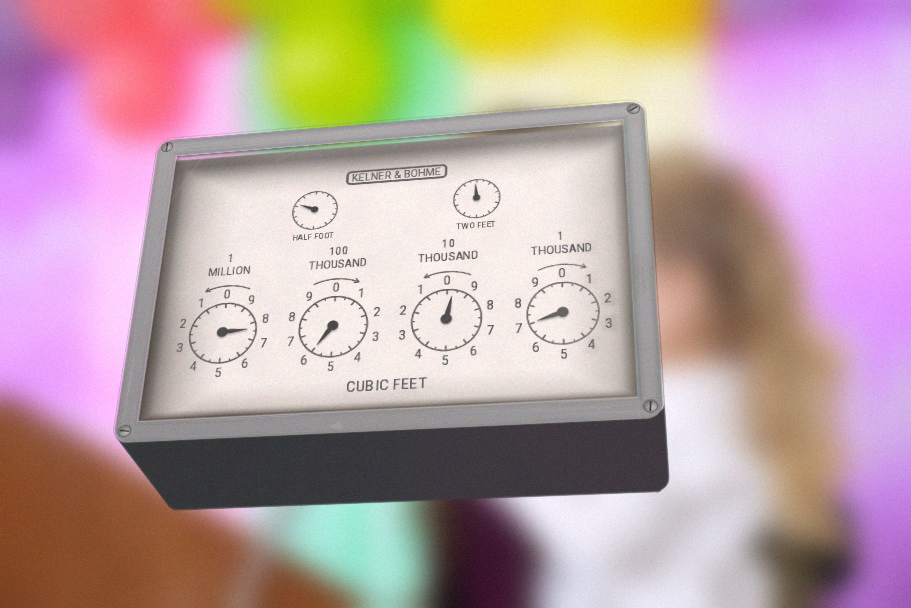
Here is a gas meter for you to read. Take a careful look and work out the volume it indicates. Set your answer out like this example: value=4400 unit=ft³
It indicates value=759700 unit=ft³
